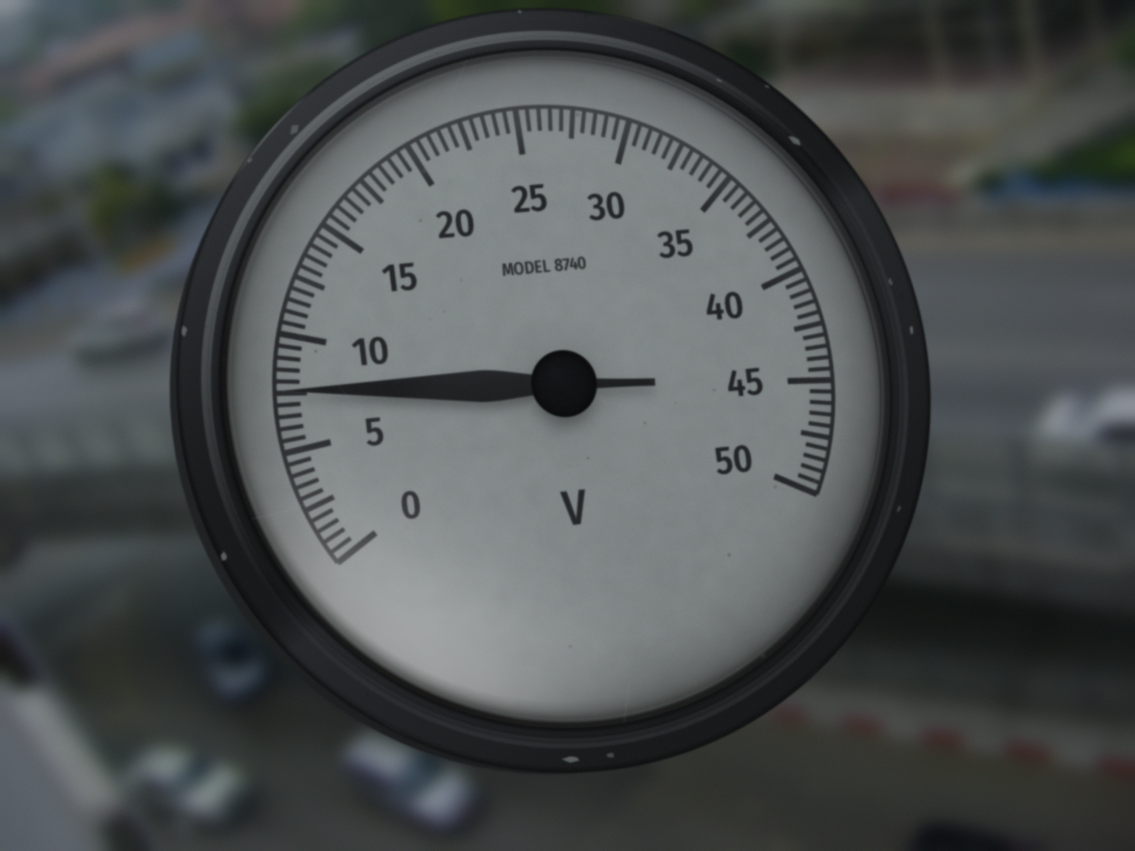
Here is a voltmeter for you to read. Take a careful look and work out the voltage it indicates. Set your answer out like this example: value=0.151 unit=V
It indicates value=7.5 unit=V
